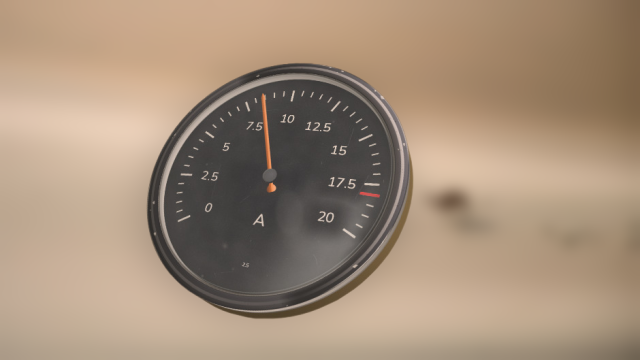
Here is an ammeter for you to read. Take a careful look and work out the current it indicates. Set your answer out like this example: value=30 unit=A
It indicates value=8.5 unit=A
